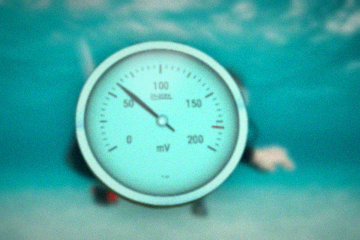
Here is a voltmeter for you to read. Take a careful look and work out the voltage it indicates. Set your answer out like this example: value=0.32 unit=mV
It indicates value=60 unit=mV
